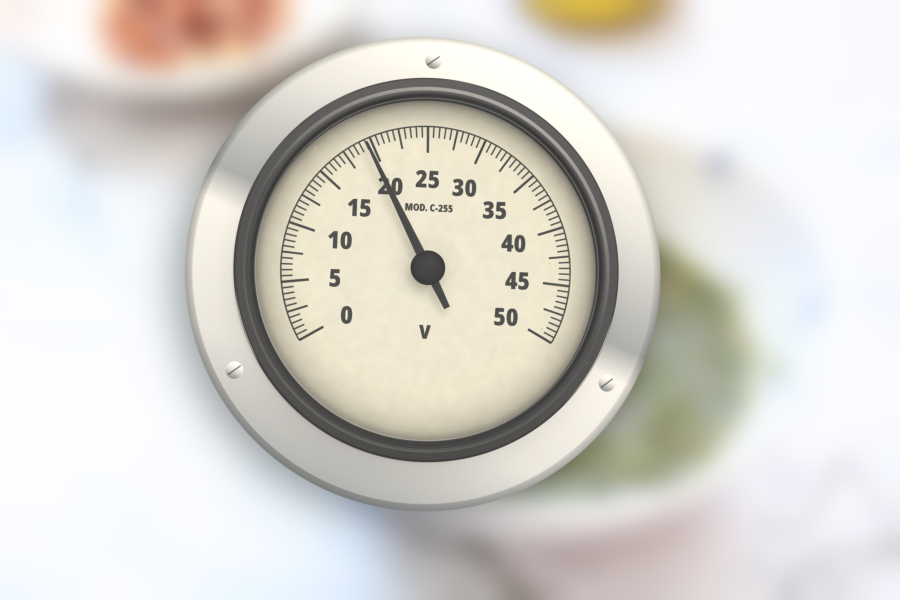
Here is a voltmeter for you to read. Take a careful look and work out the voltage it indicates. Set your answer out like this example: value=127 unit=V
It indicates value=19.5 unit=V
